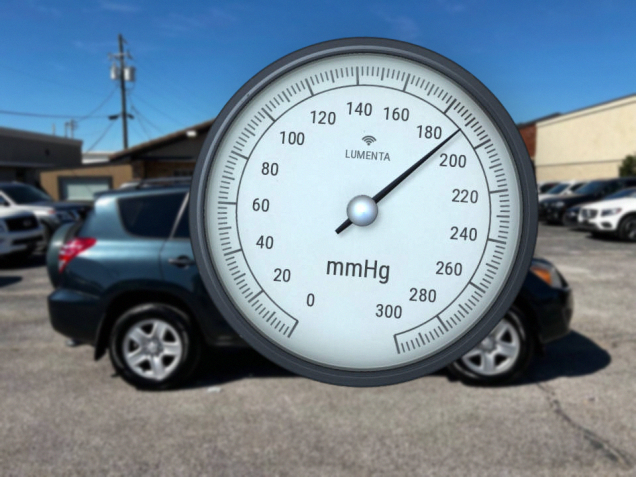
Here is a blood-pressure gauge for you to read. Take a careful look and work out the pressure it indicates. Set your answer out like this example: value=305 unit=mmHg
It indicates value=190 unit=mmHg
